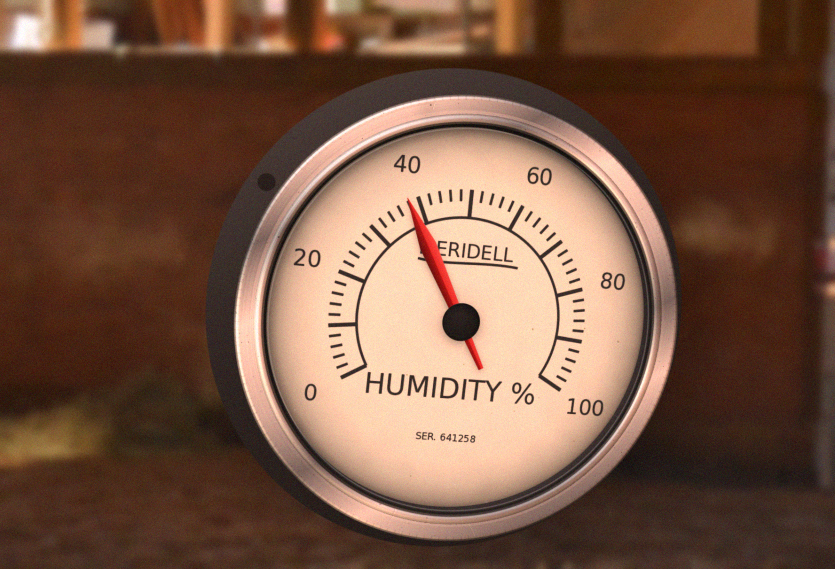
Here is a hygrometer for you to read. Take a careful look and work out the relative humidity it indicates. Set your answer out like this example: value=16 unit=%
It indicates value=38 unit=%
